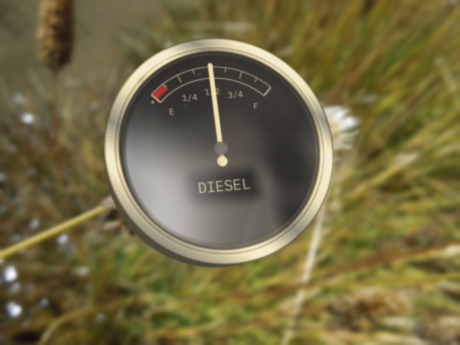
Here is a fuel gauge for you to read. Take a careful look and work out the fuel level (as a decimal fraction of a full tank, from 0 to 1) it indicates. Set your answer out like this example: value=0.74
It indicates value=0.5
